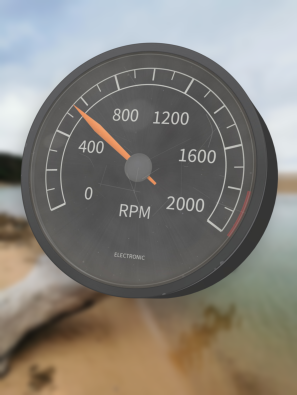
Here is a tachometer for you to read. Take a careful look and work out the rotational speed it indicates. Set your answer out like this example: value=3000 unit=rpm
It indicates value=550 unit=rpm
